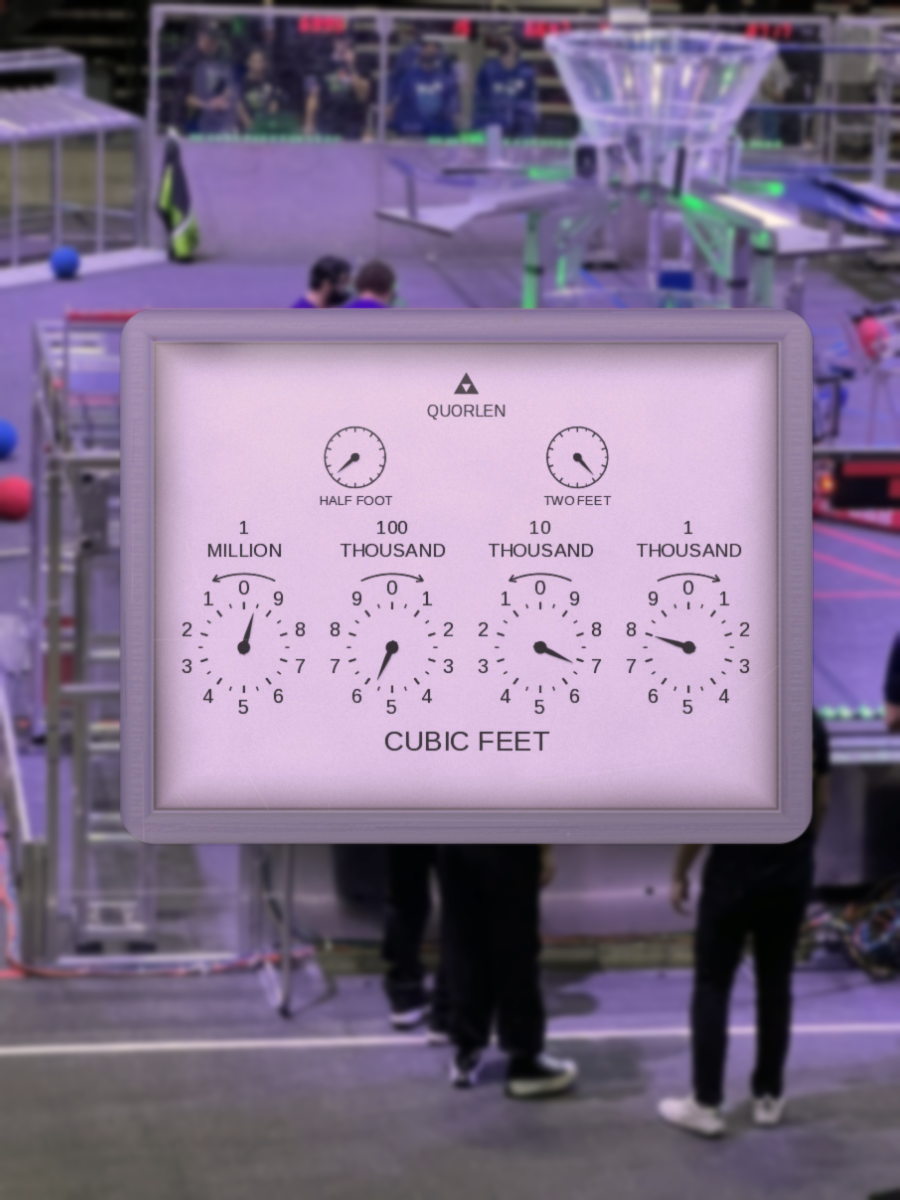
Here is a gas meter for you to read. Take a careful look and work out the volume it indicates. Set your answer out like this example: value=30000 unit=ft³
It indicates value=956800 unit=ft³
